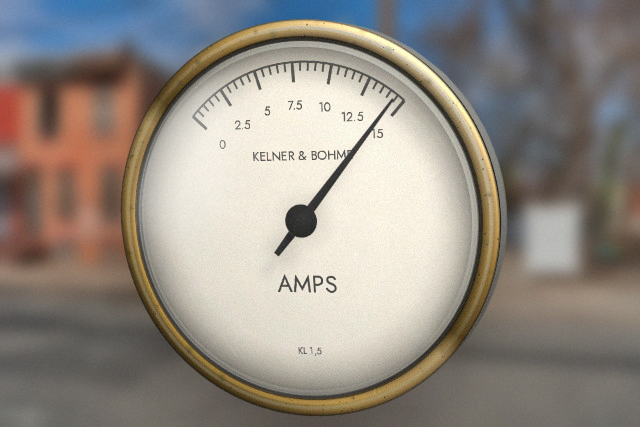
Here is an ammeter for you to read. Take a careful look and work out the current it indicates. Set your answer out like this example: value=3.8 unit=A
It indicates value=14.5 unit=A
